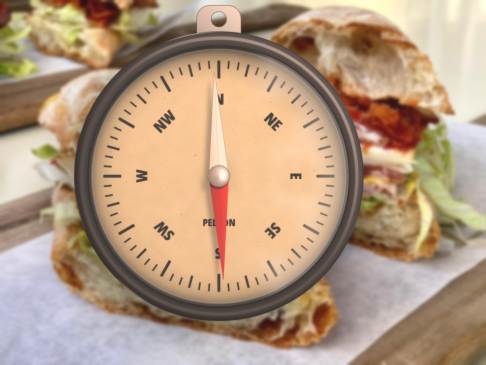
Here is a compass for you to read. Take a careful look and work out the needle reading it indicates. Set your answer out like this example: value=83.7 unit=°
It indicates value=177.5 unit=°
